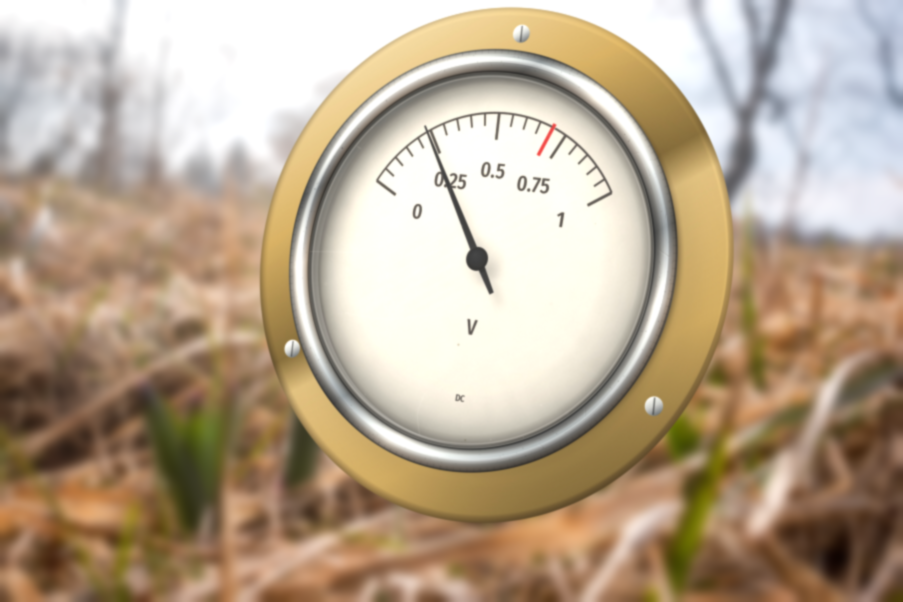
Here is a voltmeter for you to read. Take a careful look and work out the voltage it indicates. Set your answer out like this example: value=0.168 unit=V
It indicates value=0.25 unit=V
